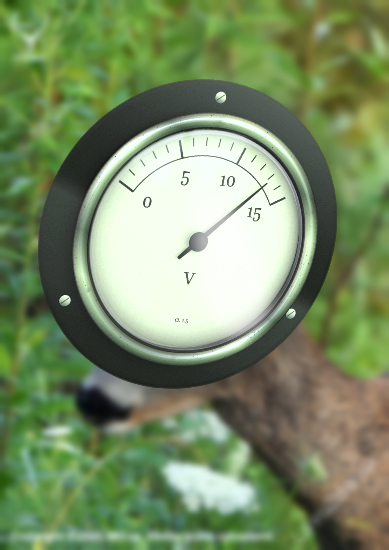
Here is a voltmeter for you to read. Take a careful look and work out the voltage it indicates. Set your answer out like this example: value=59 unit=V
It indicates value=13 unit=V
